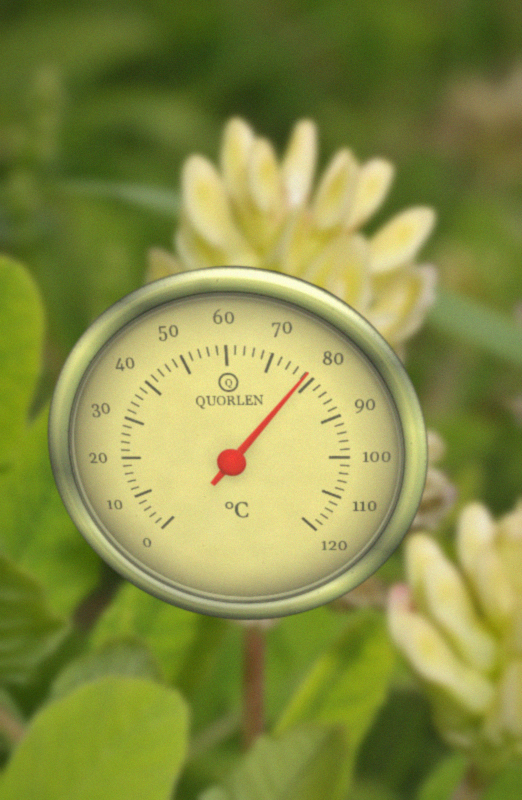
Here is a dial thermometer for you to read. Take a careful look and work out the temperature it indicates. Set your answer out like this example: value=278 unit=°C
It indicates value=78 unit=°C
